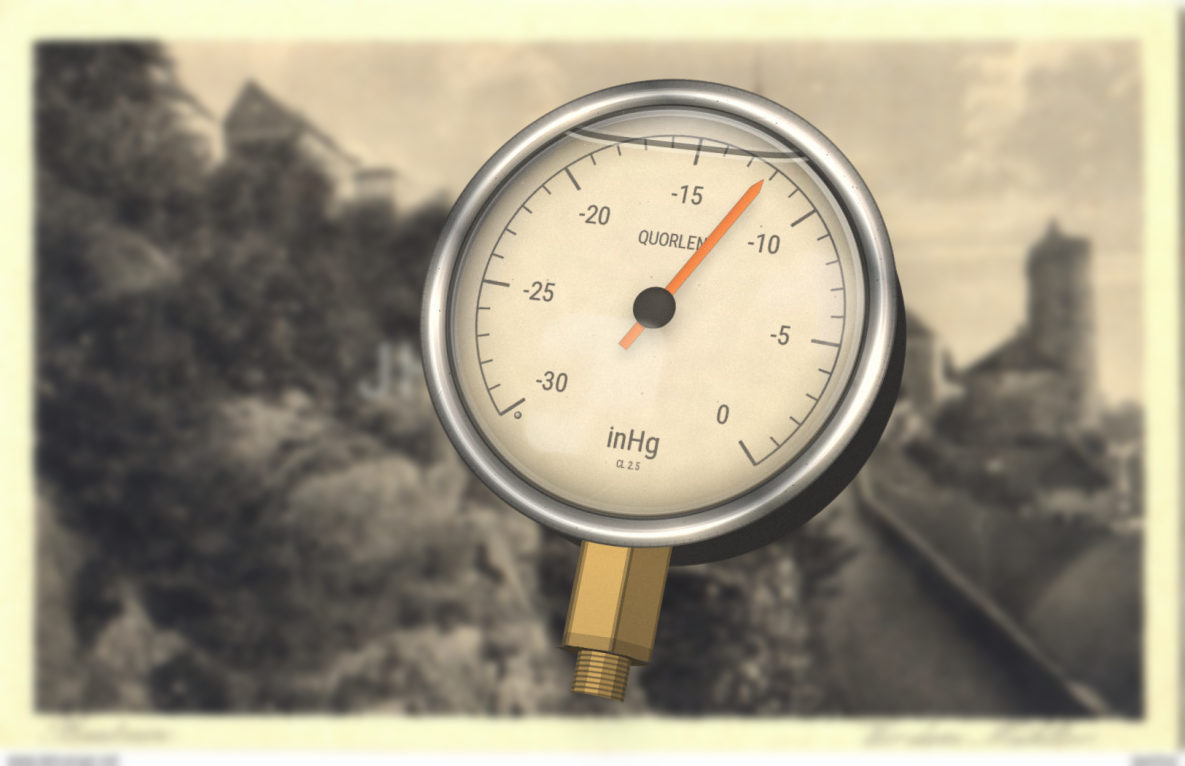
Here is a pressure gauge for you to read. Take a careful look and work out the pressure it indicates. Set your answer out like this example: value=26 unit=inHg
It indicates value=-12 unit=inHg
